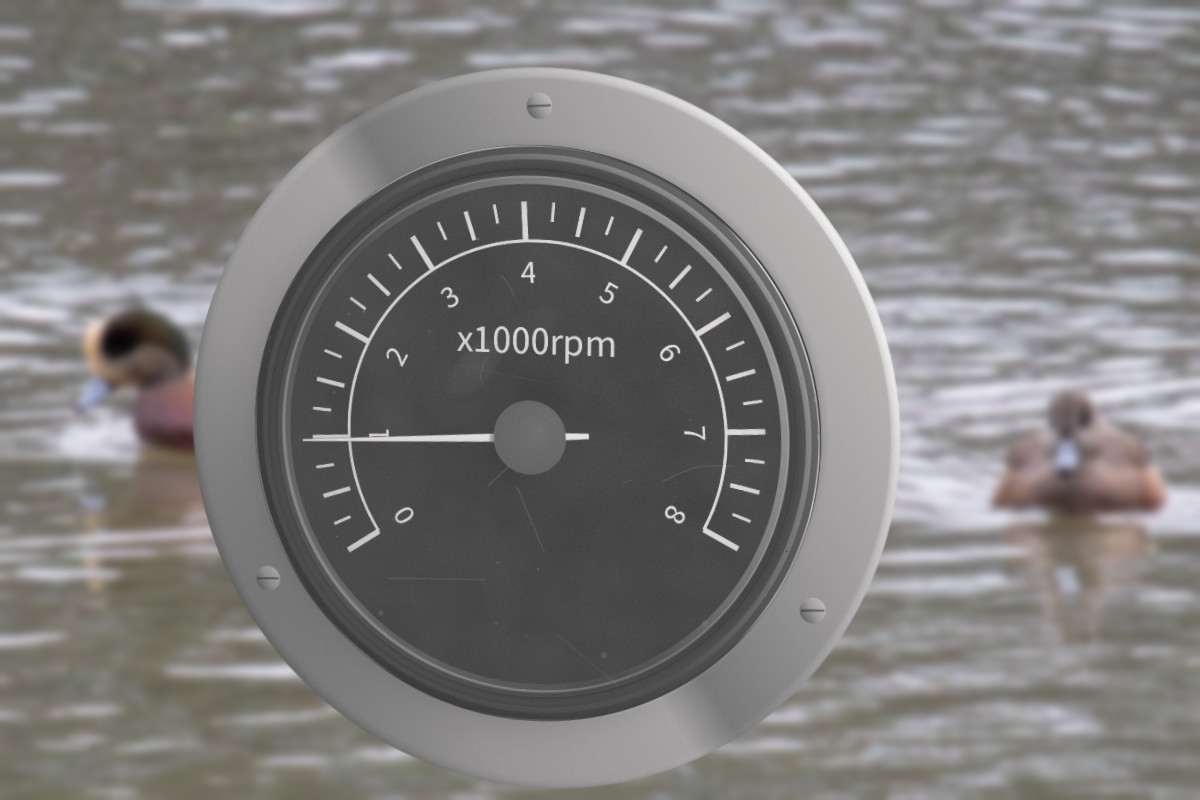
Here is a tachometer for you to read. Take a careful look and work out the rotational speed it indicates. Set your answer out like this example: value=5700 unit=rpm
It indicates value=1000 unit=rpm
